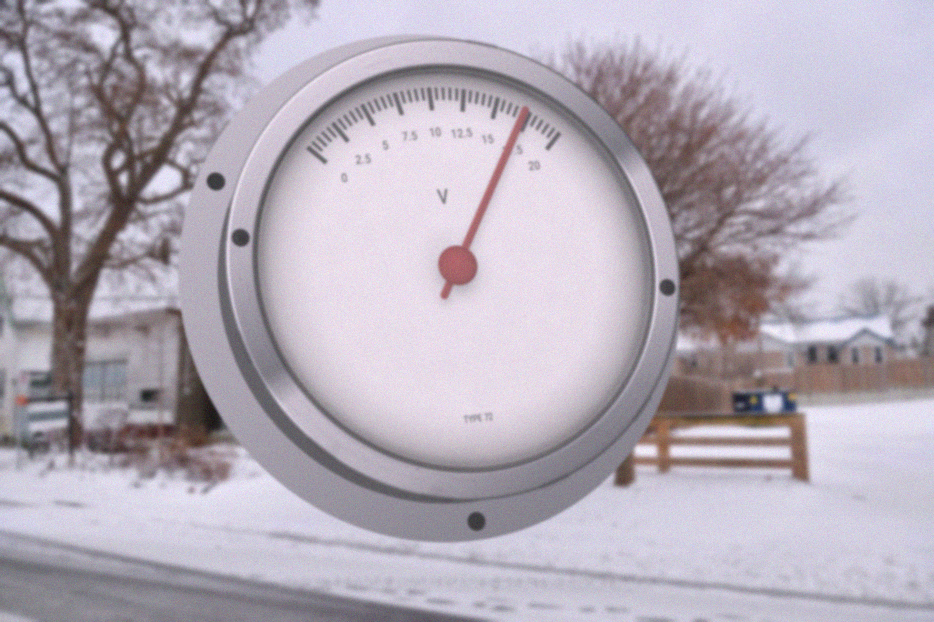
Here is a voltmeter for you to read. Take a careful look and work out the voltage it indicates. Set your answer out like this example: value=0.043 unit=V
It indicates value=17 unit=V
